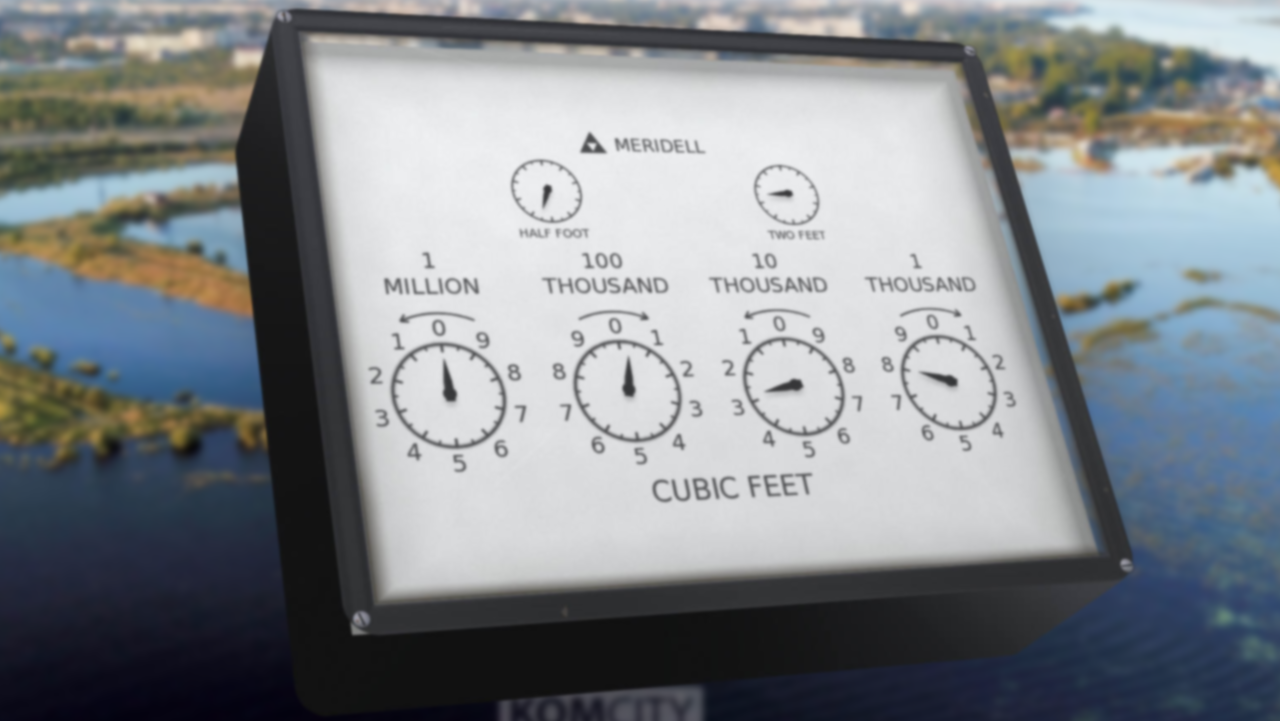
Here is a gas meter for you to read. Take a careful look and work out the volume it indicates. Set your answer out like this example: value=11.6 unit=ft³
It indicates value=2800 unit=ft³
